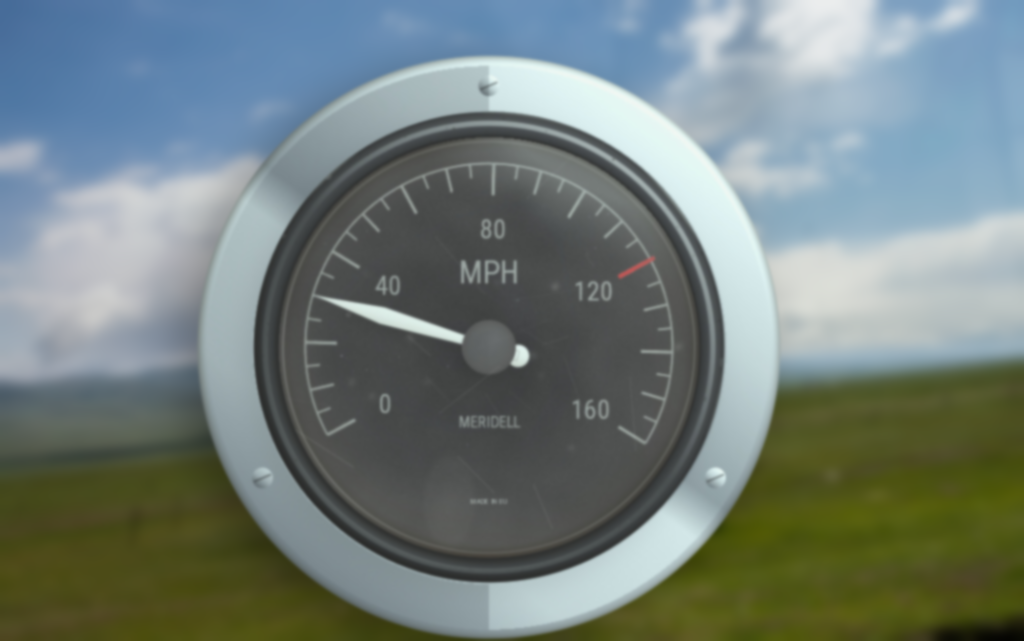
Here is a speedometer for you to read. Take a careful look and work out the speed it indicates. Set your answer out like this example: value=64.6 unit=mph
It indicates value=30 unit=mph
